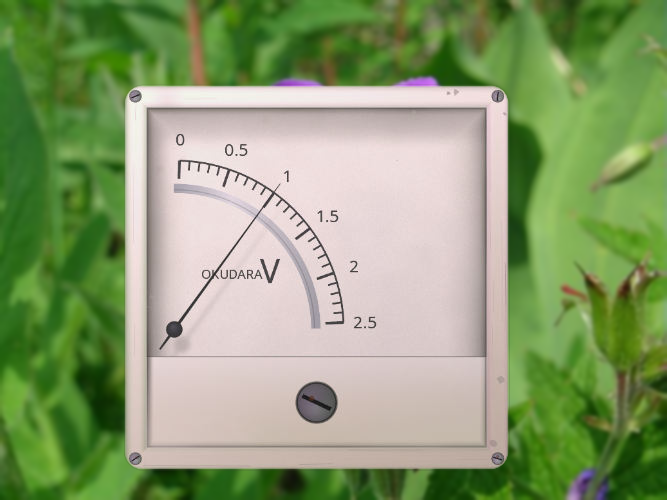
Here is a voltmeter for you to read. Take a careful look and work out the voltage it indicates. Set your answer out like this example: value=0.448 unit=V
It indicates value=1 unit=V
